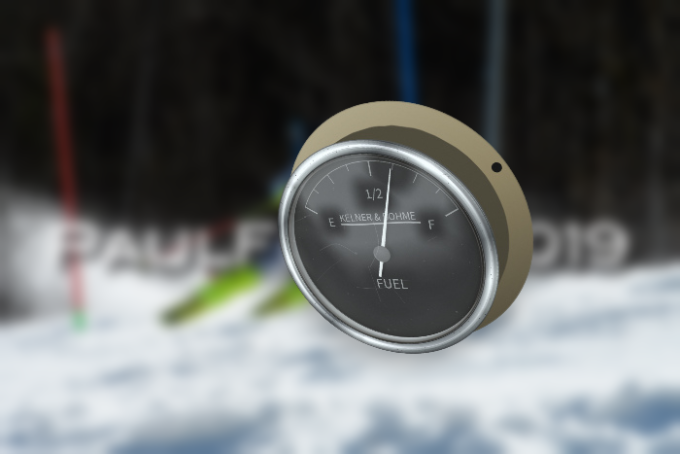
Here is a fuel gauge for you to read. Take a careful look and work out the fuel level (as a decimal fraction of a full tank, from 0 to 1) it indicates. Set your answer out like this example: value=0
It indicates value=0.625
